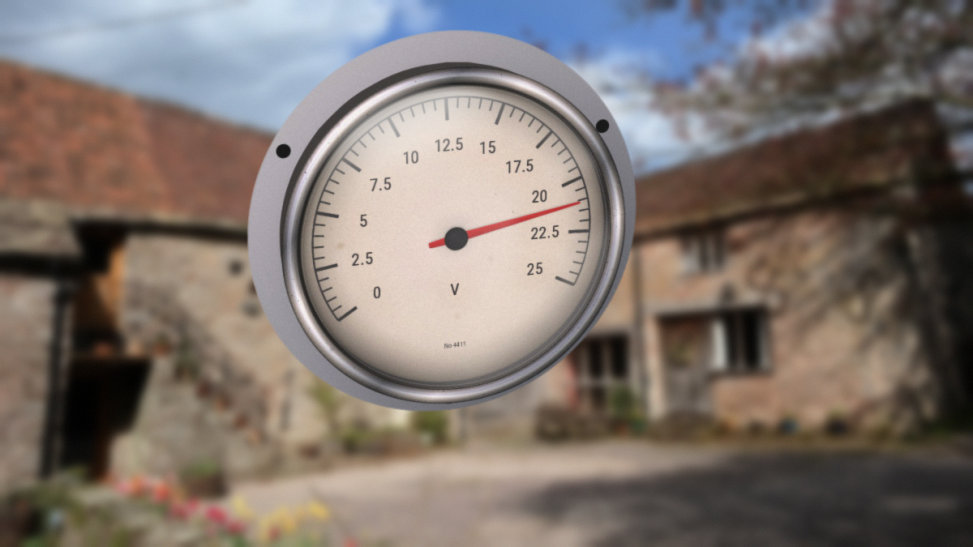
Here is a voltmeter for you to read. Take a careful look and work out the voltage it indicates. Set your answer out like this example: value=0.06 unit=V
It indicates value=21 unit=V
